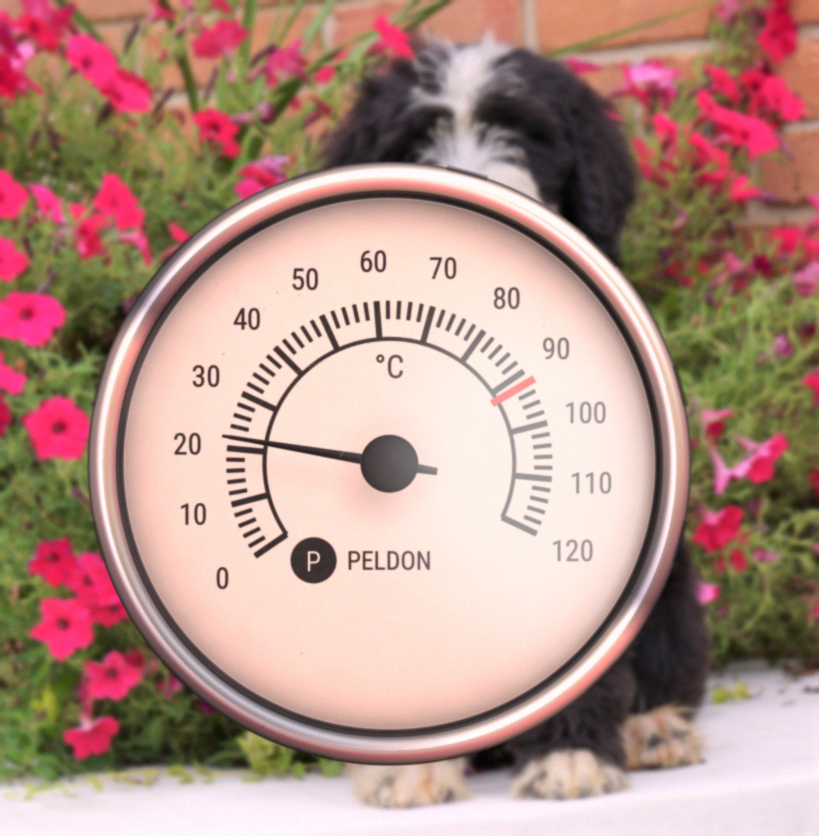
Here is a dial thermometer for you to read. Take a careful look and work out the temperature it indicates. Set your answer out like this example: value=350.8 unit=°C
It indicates value=22 unit=°C
